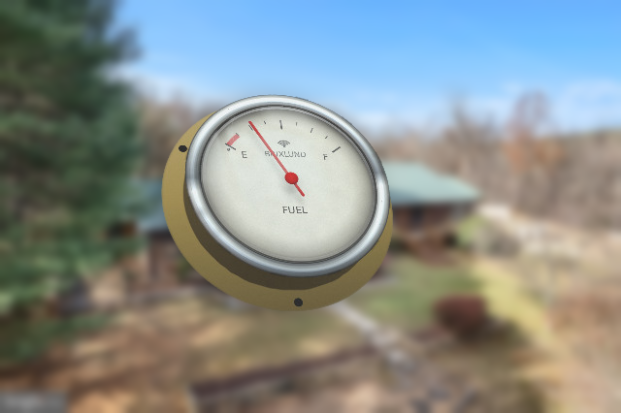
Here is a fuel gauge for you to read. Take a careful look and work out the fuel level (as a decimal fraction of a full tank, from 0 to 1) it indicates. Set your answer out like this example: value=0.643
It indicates value=0.25
